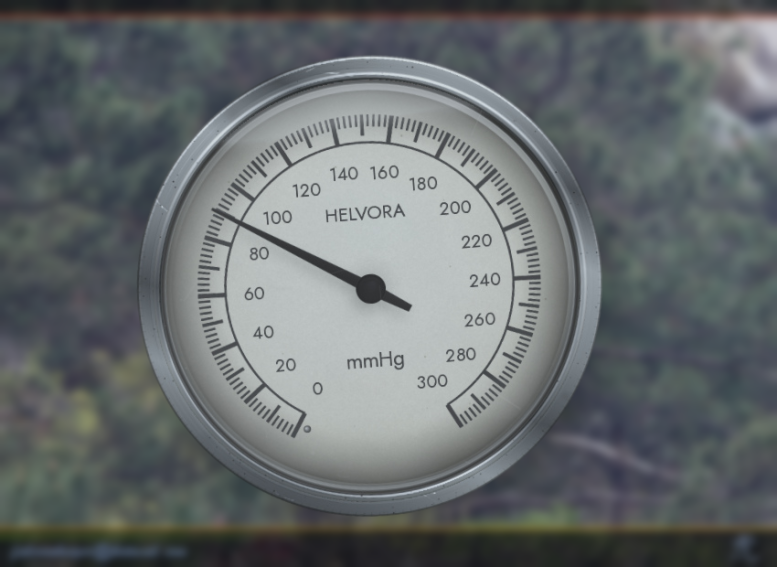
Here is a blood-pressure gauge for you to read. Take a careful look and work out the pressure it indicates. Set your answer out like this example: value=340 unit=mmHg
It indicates value=90 unit=mmHg
